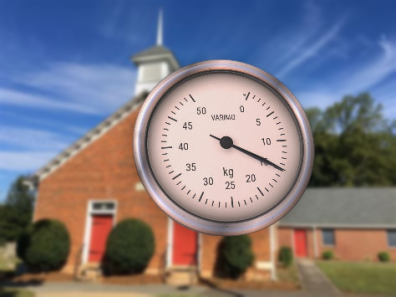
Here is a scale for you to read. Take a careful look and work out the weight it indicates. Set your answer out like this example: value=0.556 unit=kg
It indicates value=15 unit=kg
